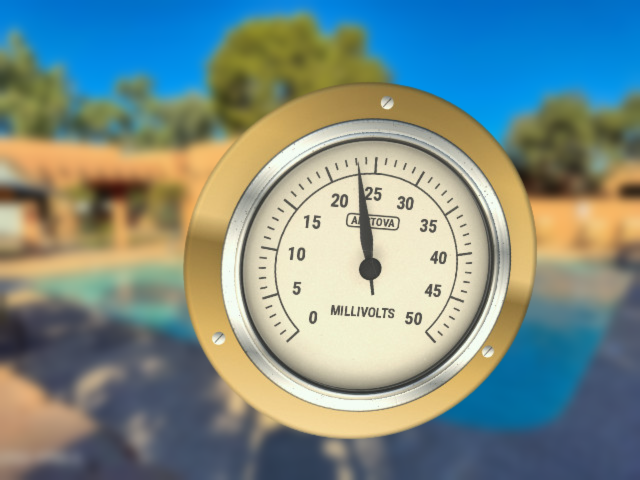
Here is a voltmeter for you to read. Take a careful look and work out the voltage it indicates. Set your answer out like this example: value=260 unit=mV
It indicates value=23 unit=mV
